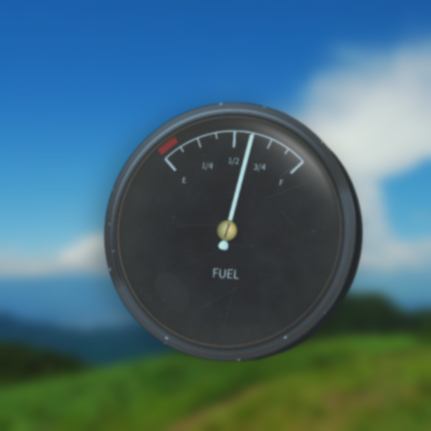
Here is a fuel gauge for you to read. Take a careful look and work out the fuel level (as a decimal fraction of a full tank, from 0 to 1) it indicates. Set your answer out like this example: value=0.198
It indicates value=0.625
